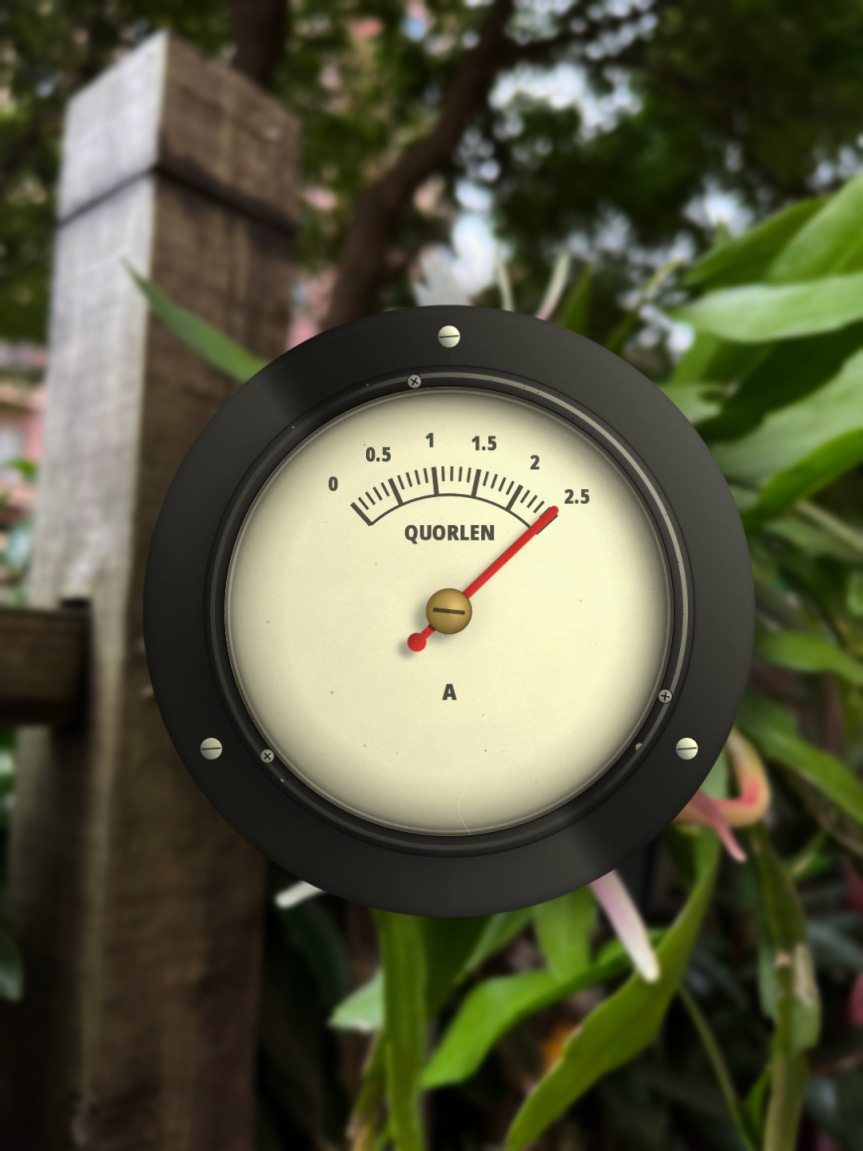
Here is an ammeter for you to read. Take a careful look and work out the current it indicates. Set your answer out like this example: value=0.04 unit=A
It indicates value=2.45 unit=A
